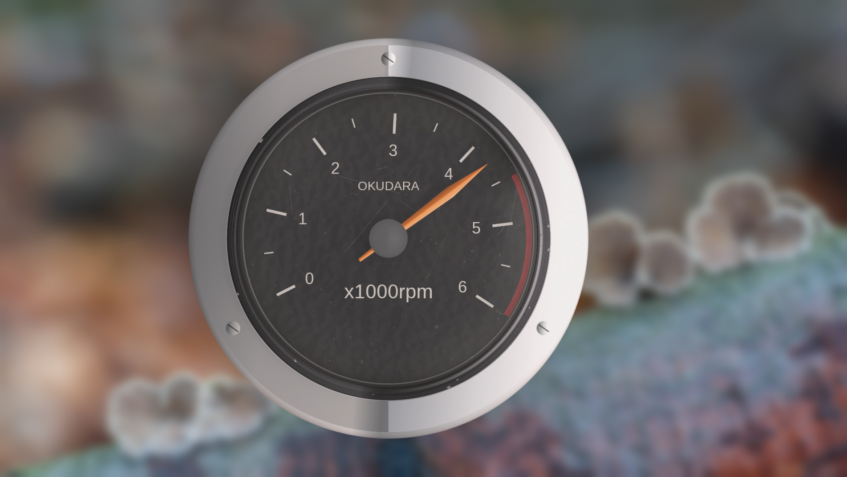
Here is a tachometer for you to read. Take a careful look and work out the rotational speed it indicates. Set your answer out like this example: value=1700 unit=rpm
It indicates value=4250 unit=rpm
